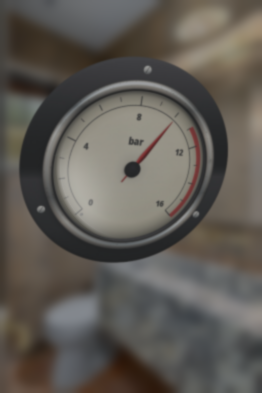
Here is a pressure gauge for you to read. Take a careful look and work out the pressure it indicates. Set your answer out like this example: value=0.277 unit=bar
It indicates value=10 unit=bar
